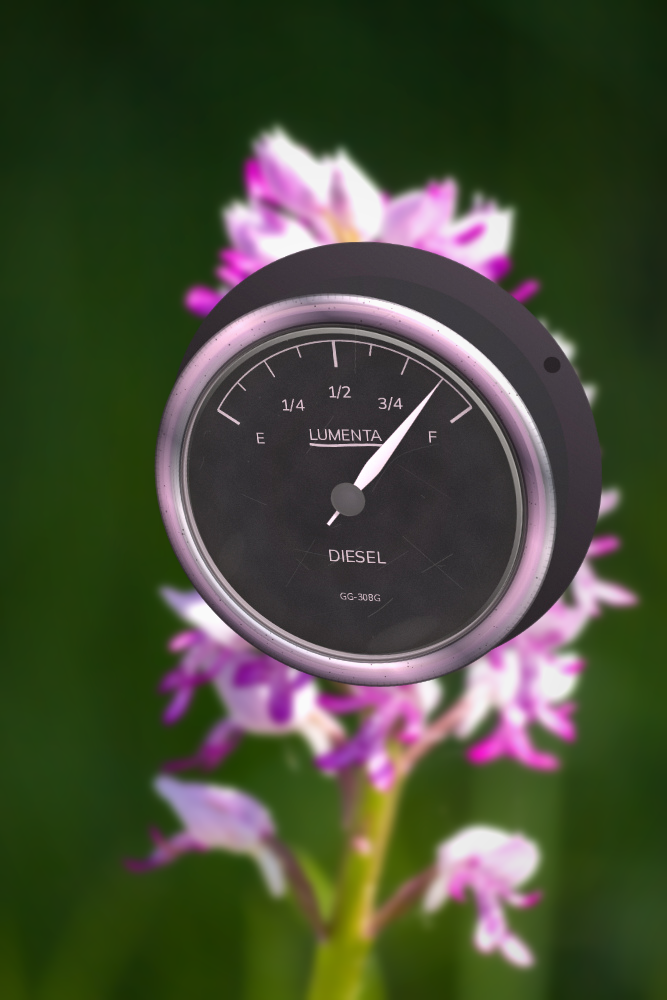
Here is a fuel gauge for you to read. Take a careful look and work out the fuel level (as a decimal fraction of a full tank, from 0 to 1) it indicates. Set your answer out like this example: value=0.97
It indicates value=0.875
